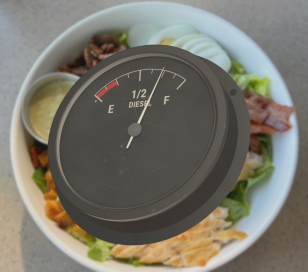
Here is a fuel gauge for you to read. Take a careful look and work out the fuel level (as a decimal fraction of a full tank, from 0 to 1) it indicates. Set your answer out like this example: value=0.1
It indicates value=0.75
